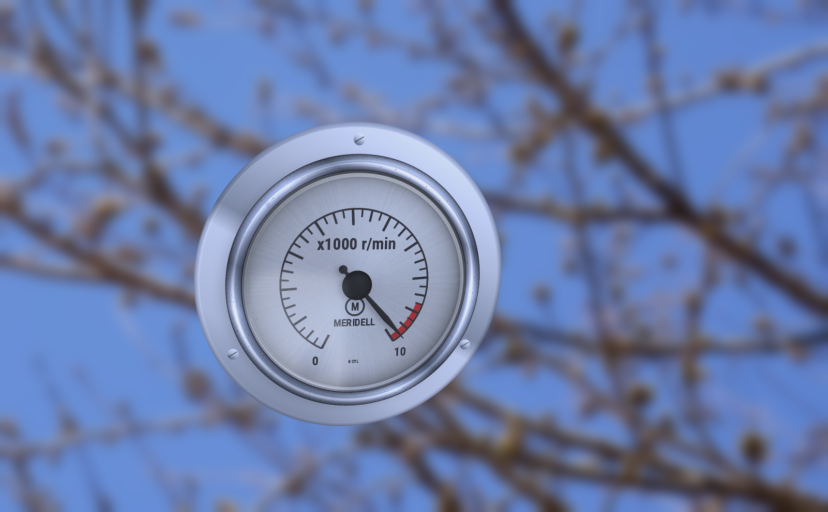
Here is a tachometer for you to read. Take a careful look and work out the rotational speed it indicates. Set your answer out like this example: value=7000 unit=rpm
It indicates value=9750 unit=rpm
